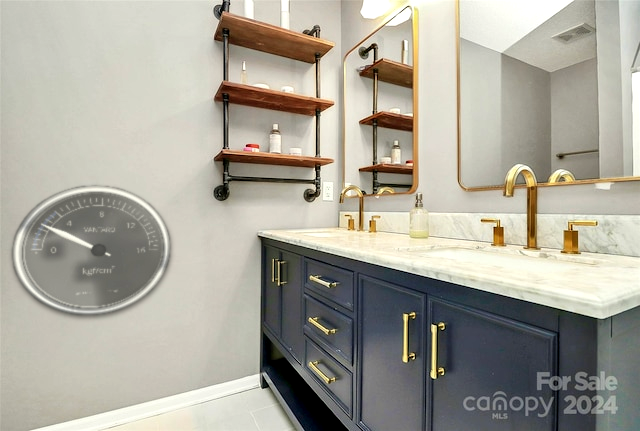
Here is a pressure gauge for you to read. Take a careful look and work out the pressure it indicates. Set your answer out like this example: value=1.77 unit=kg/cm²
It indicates value=2.5 unit=kg/cm²
